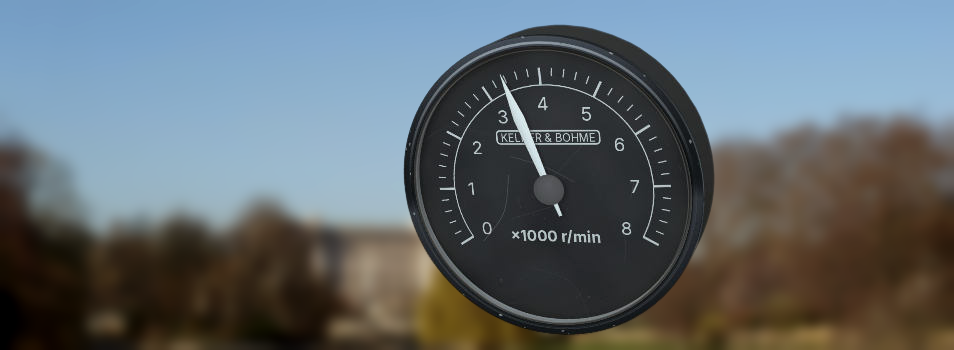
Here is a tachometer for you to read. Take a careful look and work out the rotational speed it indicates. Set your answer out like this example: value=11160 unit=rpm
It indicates value=3400 unit=rpm
